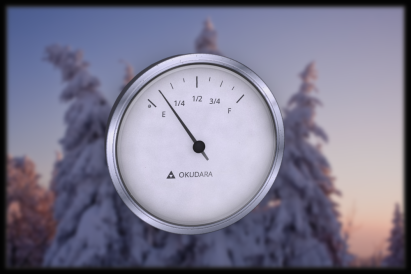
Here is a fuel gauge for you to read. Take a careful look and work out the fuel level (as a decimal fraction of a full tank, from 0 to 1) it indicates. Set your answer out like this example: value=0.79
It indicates value=0.125
